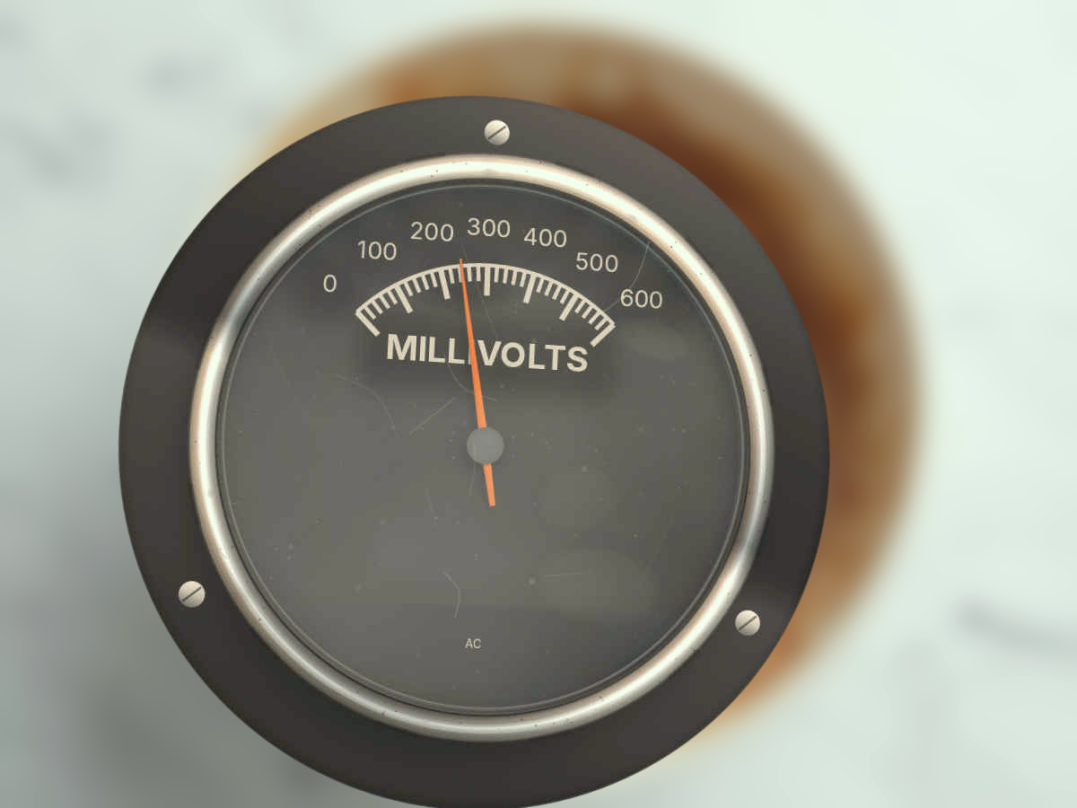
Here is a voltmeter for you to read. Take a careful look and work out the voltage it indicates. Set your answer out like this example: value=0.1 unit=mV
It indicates value=240 unit=mV
